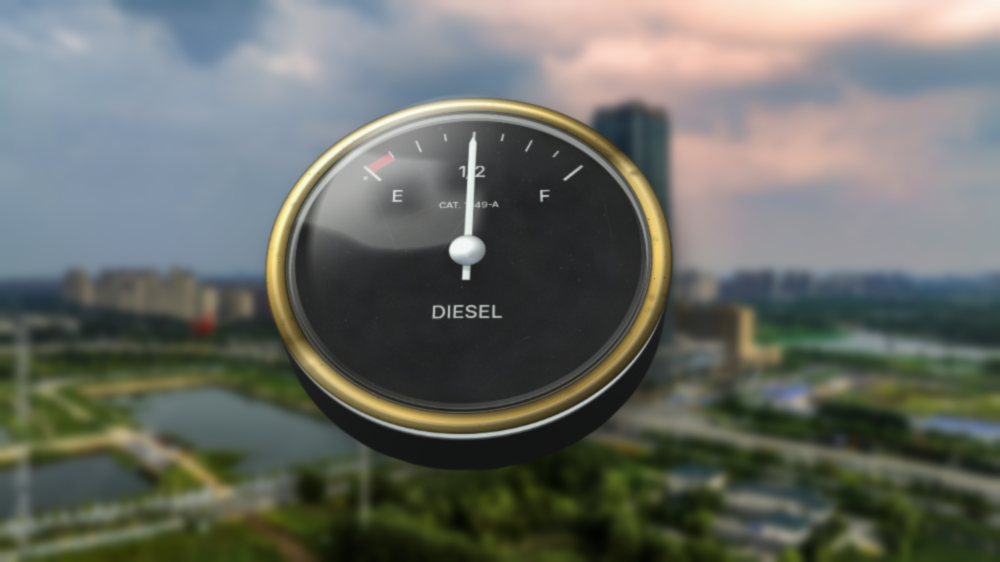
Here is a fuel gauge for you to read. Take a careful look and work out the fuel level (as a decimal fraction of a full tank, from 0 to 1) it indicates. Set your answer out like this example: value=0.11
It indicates value=0.5
